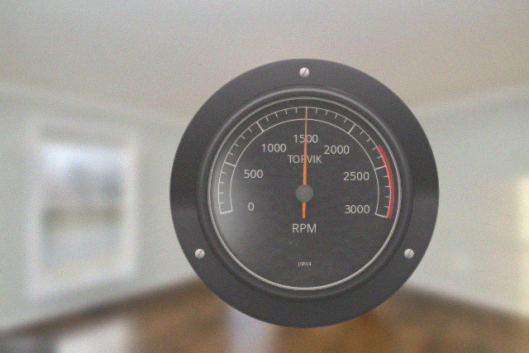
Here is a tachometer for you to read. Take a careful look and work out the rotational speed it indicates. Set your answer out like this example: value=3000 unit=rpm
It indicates value=1500 unit=rpm
